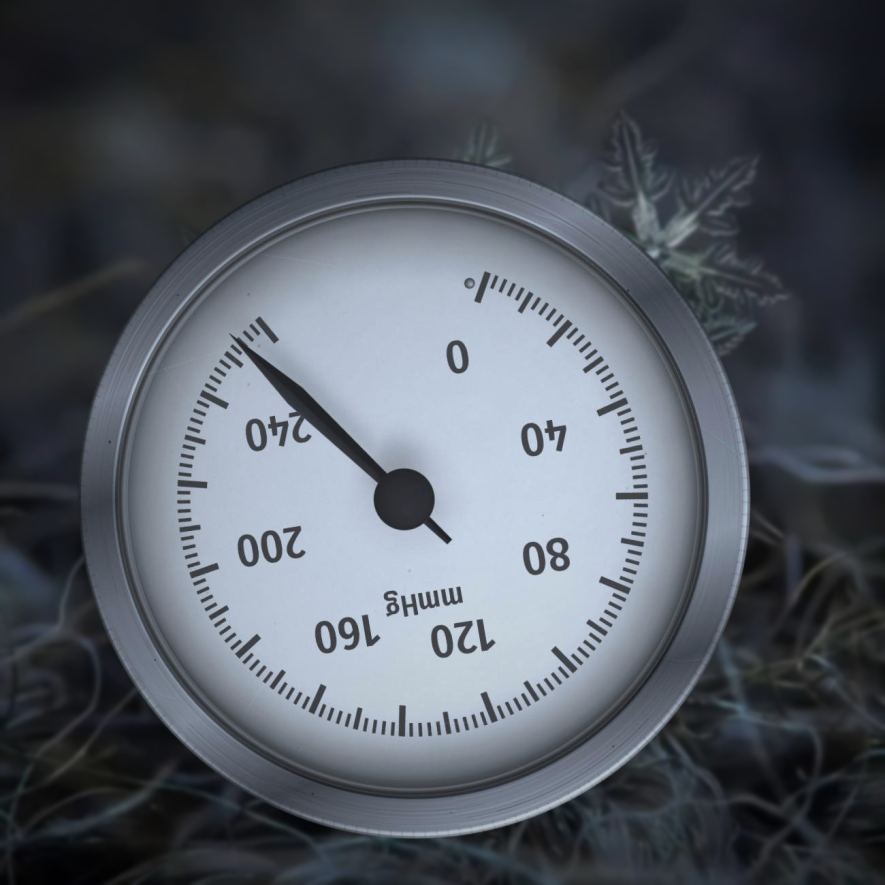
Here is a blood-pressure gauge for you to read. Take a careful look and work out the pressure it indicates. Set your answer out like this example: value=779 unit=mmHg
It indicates value=254 unit=mmHg
